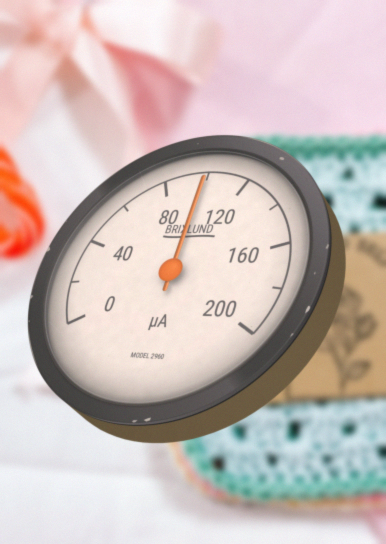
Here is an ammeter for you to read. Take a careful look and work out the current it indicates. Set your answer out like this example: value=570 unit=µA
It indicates value=100 unit=µA
